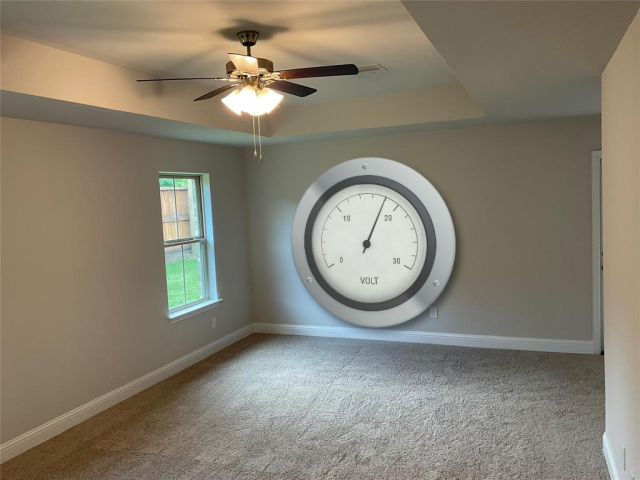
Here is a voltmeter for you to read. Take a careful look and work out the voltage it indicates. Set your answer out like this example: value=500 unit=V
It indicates value=18 unit=V
